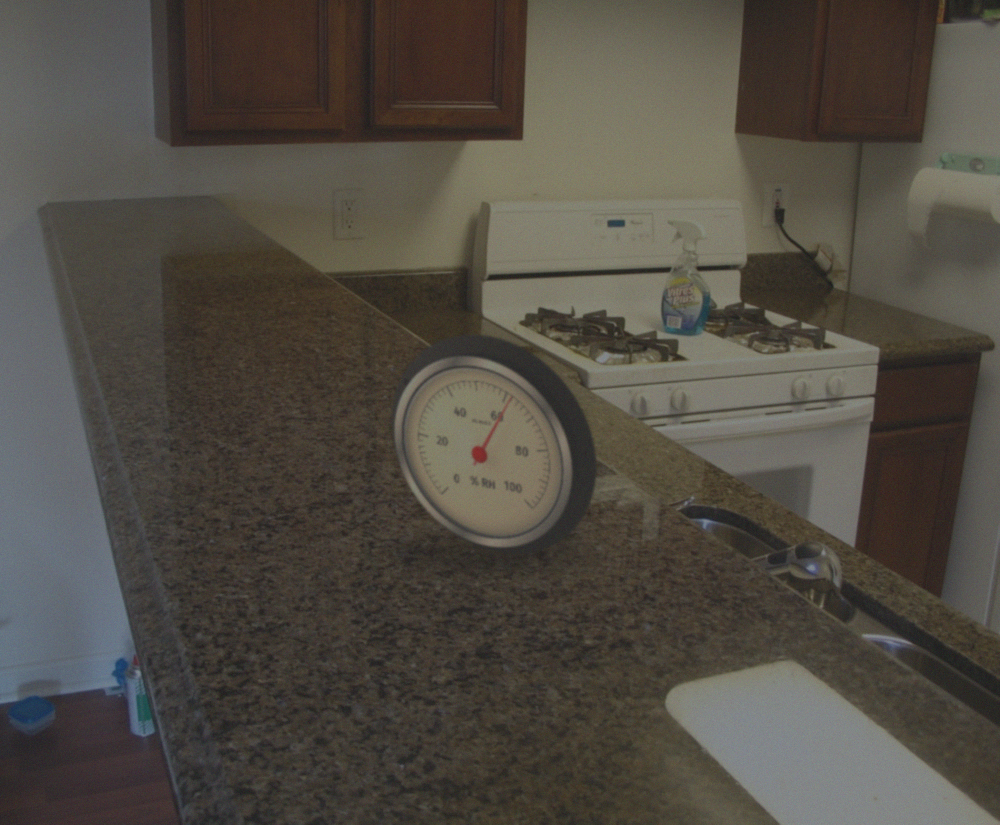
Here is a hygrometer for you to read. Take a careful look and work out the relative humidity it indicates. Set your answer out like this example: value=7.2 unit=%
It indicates value=62 unit=%
